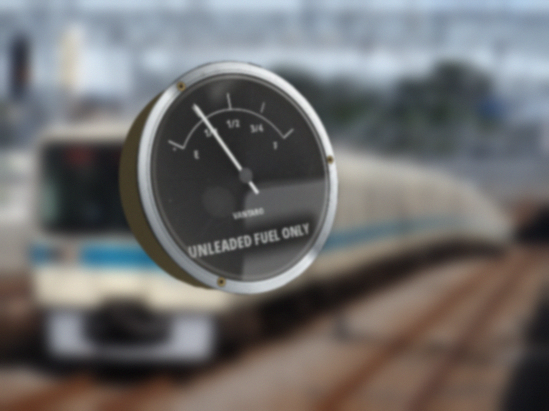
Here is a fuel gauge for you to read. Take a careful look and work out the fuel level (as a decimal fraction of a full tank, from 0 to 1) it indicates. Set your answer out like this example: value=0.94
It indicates value=0.25
